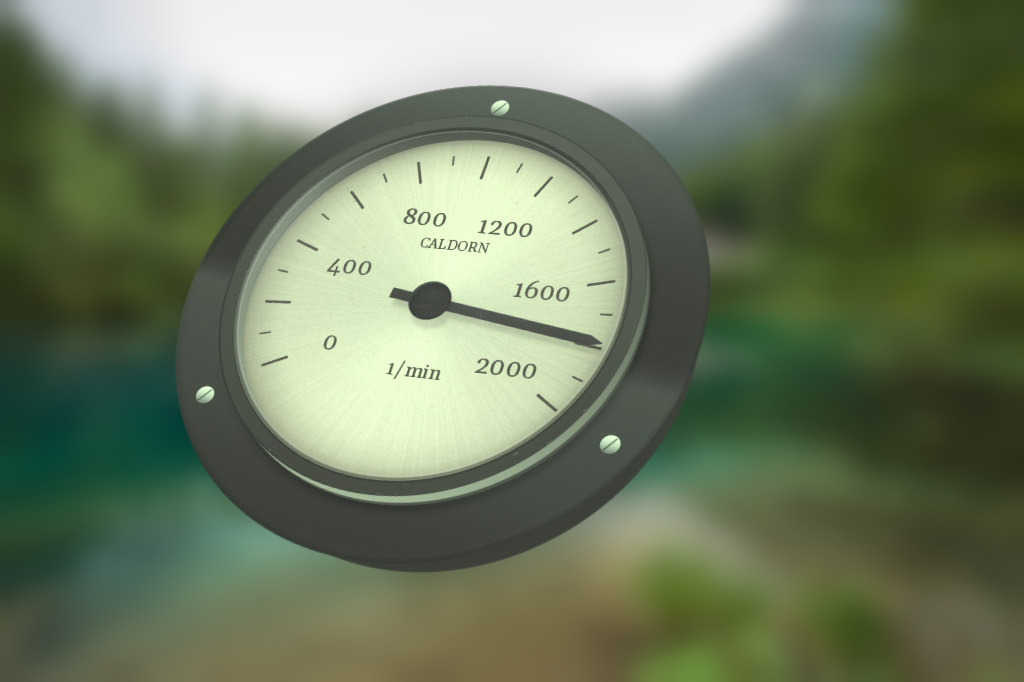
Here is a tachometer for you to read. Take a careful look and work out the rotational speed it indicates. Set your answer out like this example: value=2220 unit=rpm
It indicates value=1800 unit=rpm
